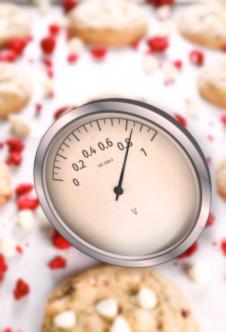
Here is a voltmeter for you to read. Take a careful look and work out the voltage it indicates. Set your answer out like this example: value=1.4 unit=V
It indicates value=0.85 unit=V
